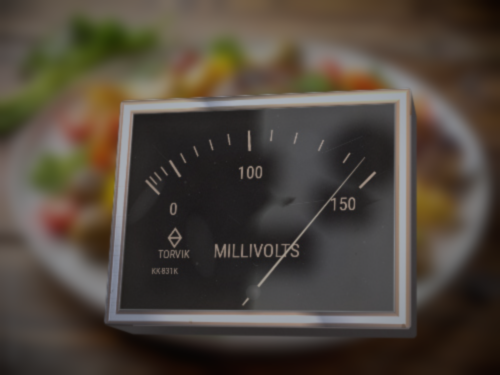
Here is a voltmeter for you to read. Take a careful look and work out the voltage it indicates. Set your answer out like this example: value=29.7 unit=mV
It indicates value=145 unit=mV
